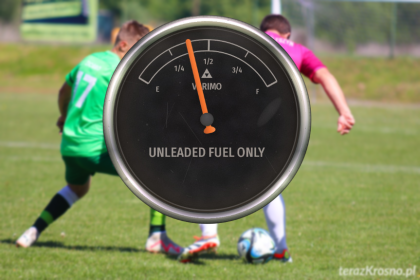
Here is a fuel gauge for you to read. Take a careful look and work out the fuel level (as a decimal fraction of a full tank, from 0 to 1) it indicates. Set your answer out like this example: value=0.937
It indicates value=0.375
